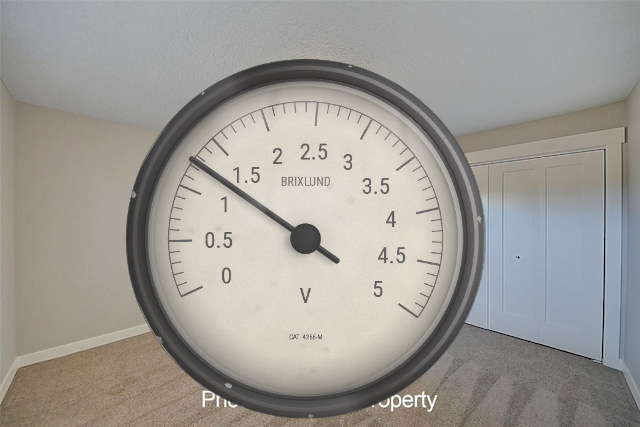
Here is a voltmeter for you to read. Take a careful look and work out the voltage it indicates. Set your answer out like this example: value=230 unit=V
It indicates value=1.25 unit=V
